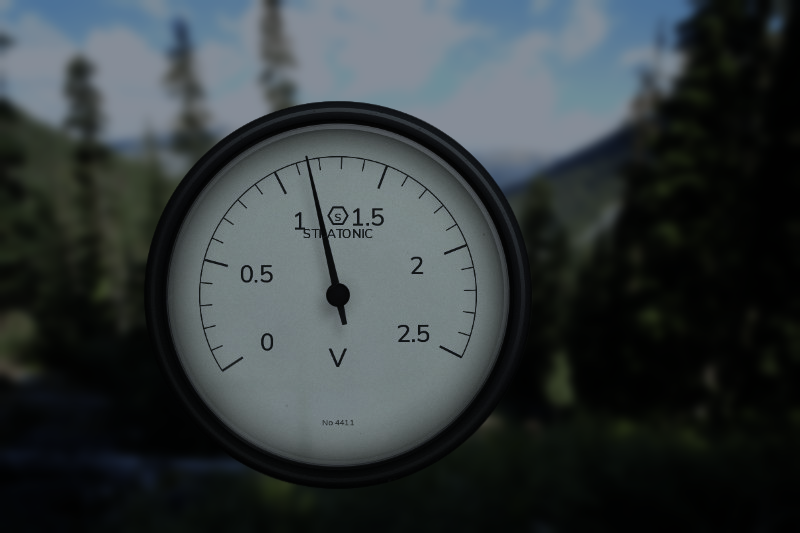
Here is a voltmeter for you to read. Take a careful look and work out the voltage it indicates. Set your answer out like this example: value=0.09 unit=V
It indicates value=1.15 unit=V
